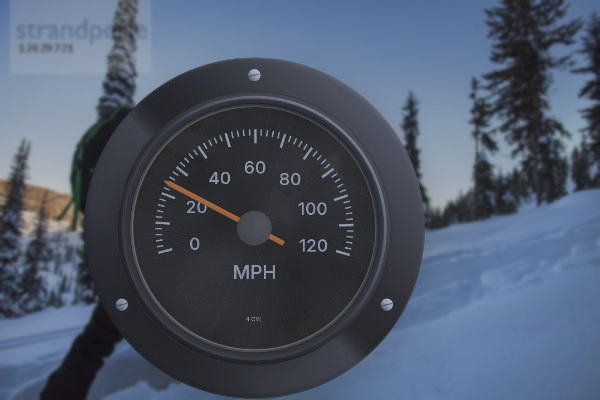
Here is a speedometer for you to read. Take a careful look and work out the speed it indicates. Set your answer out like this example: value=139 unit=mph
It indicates value=24 unit=mph
